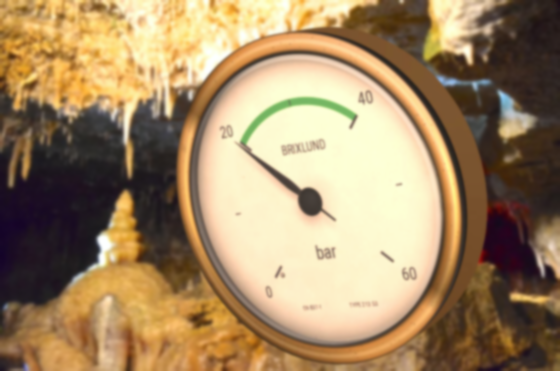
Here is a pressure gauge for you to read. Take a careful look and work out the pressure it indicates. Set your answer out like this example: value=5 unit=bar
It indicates value=20 unit=bar
